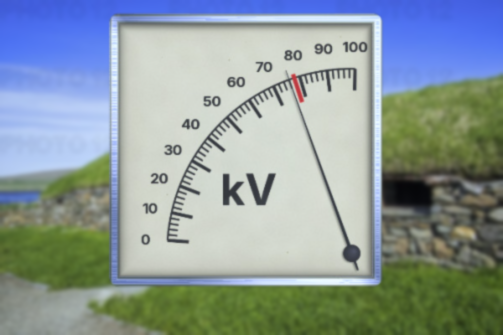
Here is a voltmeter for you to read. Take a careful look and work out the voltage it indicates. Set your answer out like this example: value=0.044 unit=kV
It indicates value=76 unit=kV
